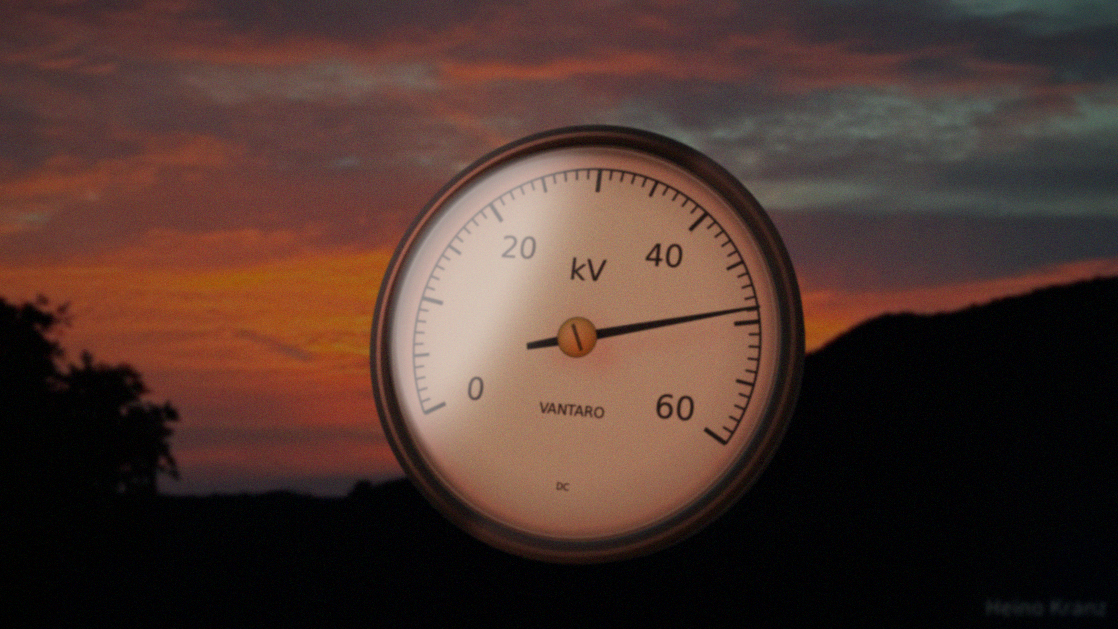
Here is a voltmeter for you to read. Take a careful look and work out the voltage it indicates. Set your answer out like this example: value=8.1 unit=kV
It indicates value=49 unit=kV
